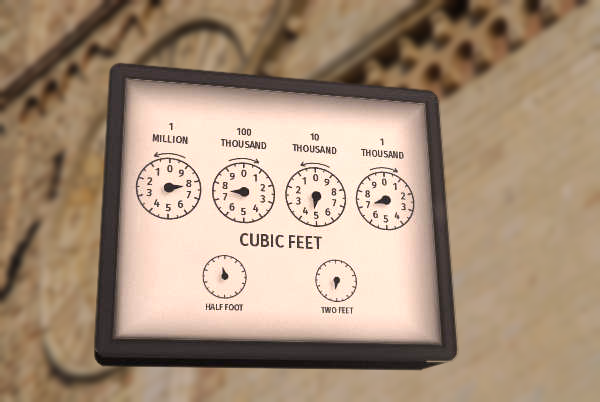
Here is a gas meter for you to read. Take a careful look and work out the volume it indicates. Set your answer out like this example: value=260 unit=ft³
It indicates value=774700 unit=ft³
